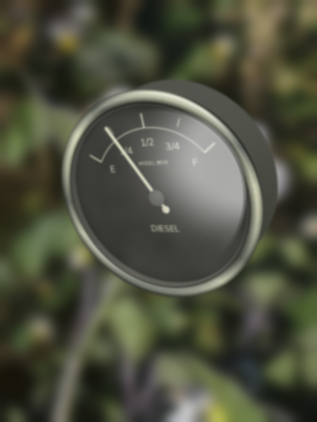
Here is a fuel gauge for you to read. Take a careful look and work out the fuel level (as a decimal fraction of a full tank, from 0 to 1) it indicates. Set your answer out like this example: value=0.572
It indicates value=0.25
